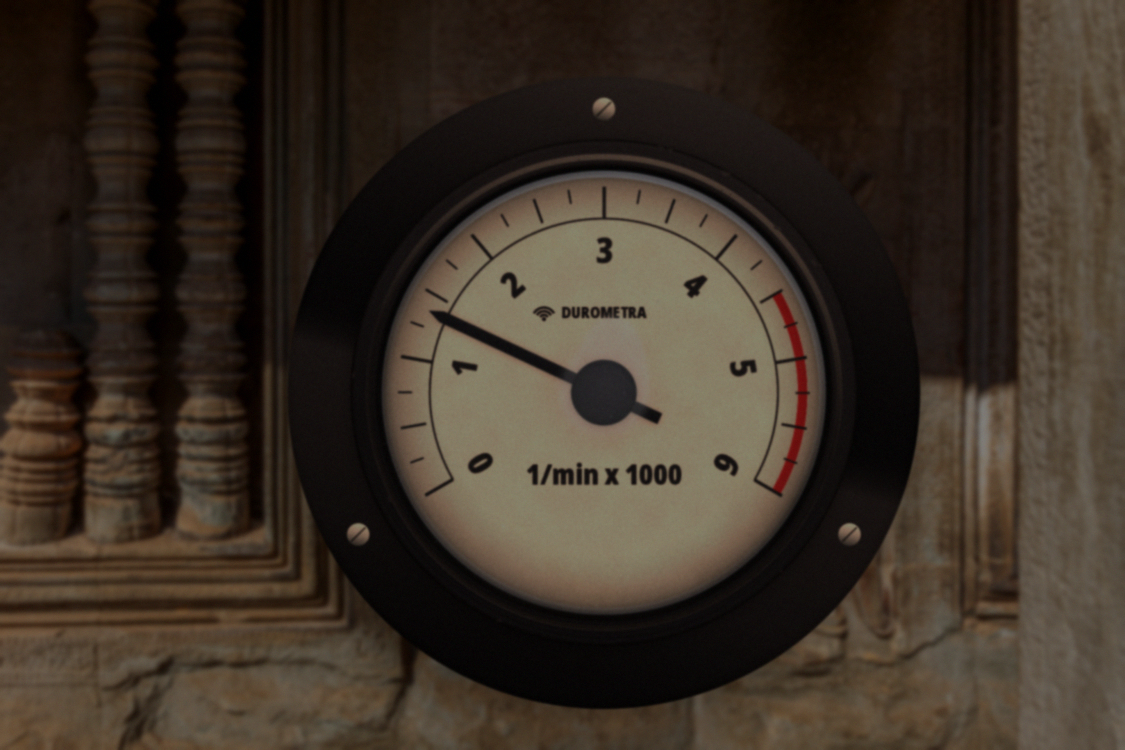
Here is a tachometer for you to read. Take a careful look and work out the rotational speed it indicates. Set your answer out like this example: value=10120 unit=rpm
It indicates value=1375 unit=rpm
